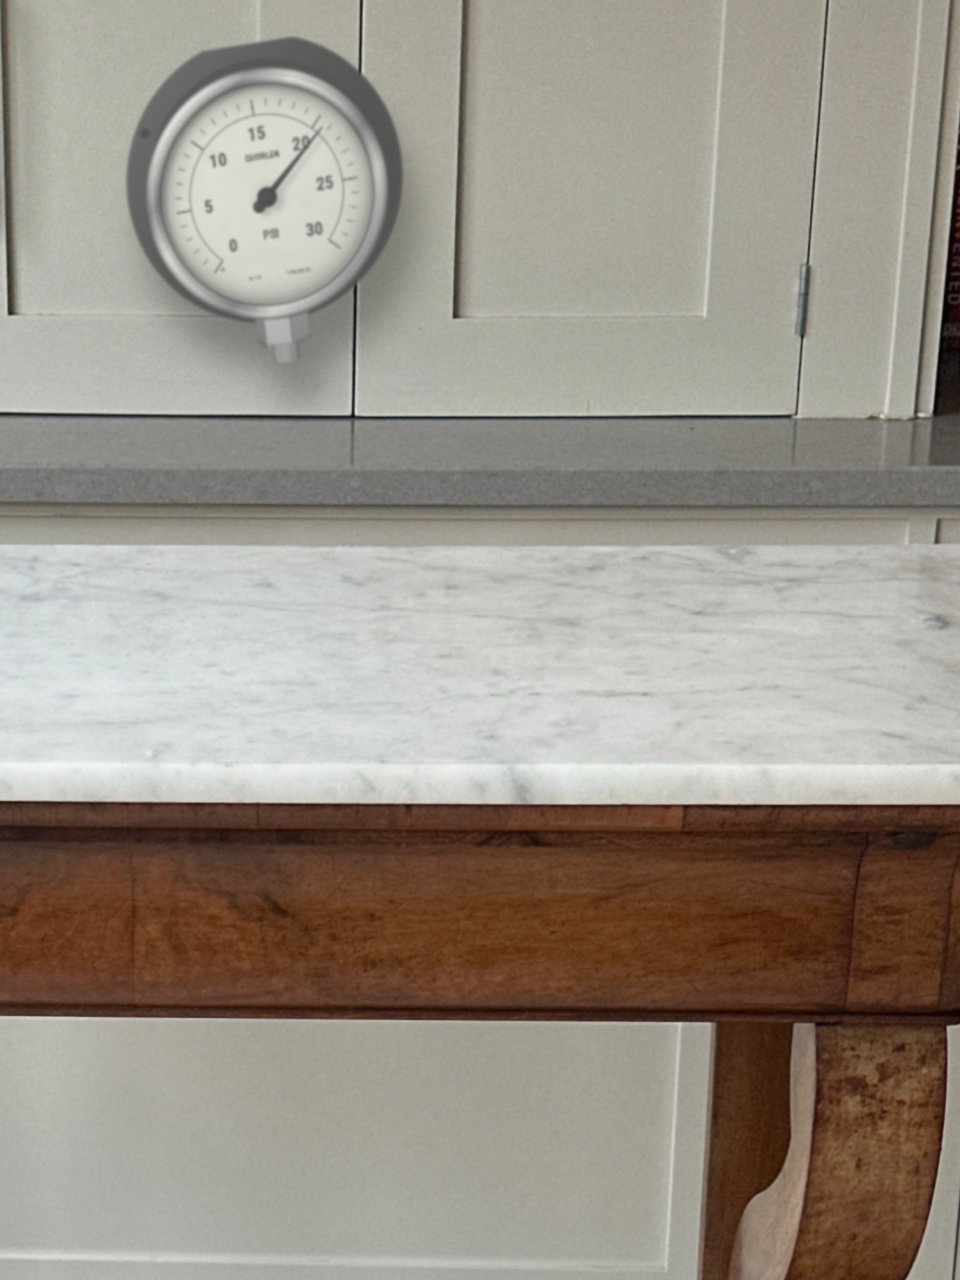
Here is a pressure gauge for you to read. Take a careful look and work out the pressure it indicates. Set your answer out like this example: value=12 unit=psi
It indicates value=20.5 unit=psi
